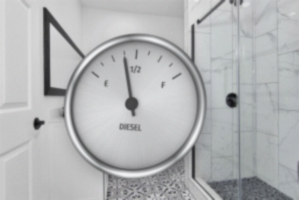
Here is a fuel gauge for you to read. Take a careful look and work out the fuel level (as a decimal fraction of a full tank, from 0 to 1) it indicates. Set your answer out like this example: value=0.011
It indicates value=0.375
